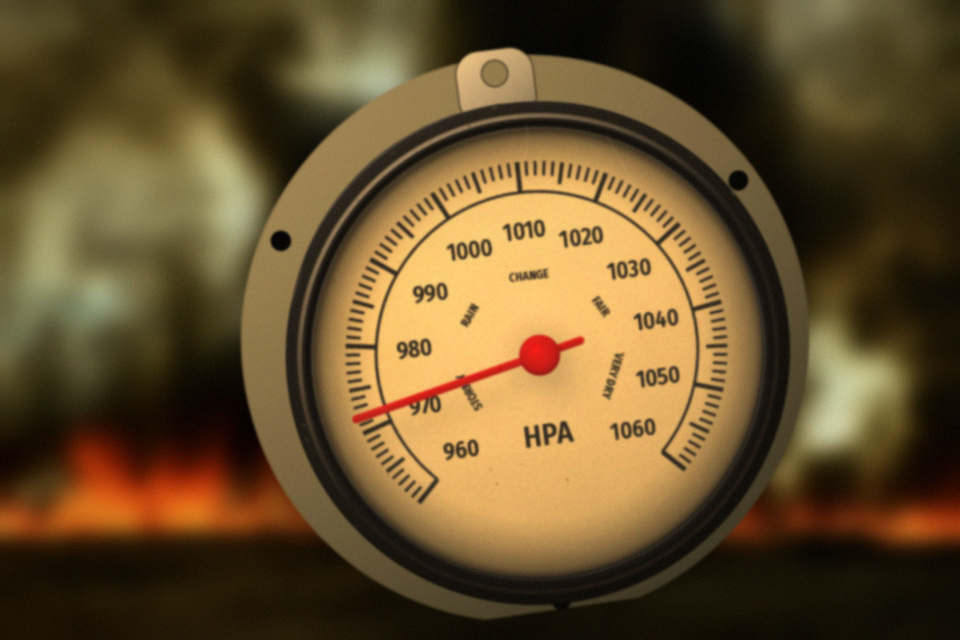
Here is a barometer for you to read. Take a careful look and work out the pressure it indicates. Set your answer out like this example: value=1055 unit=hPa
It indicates value=972 unit=hPa
